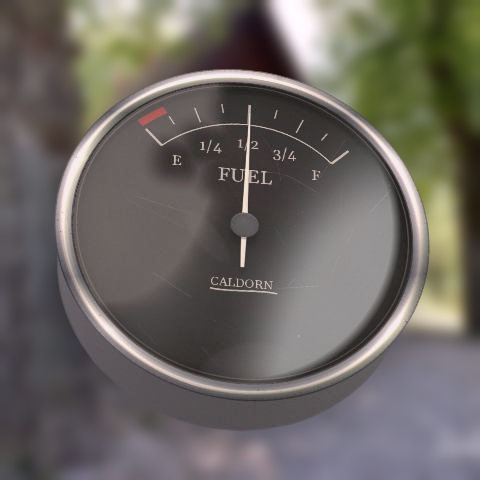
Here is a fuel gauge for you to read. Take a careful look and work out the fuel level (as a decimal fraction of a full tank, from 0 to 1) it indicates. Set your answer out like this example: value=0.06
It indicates value=0.5
